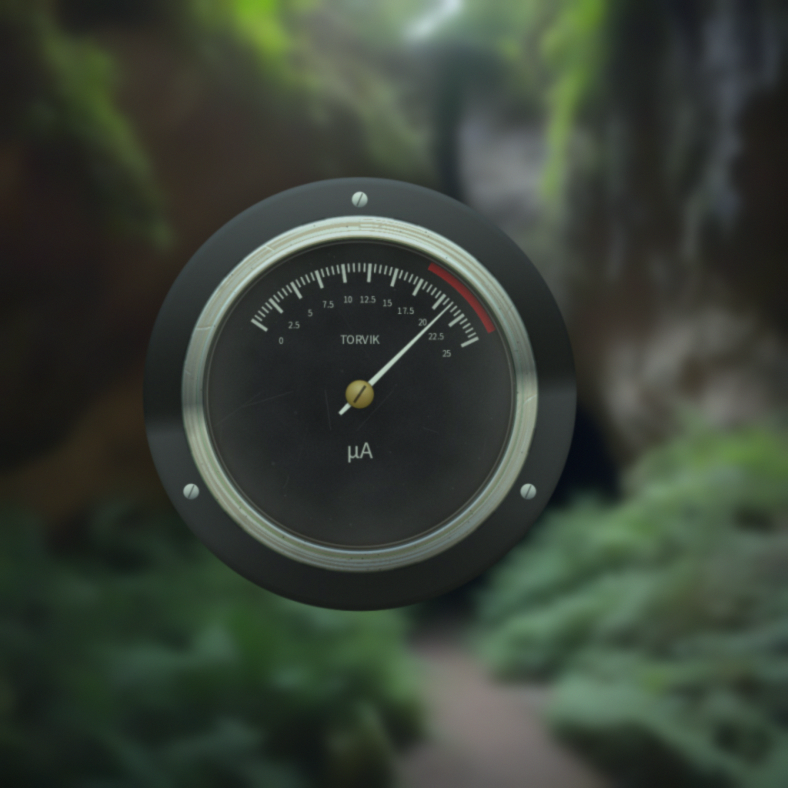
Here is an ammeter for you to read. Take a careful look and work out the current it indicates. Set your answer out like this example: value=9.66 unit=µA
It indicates value=21 unit=µA
